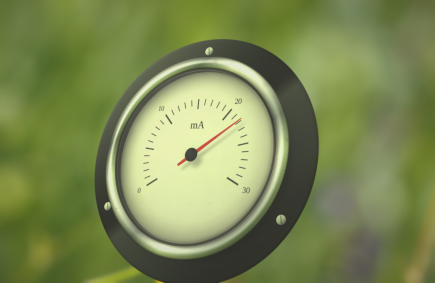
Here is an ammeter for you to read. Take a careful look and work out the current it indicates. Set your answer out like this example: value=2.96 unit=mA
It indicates value=22 unit=mA
